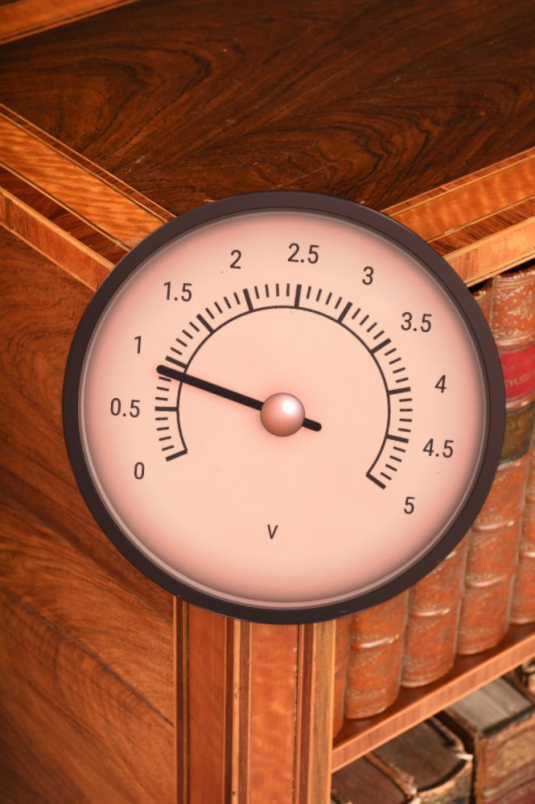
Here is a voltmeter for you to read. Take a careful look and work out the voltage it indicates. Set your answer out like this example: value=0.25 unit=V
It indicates value=0.9 unit=V
